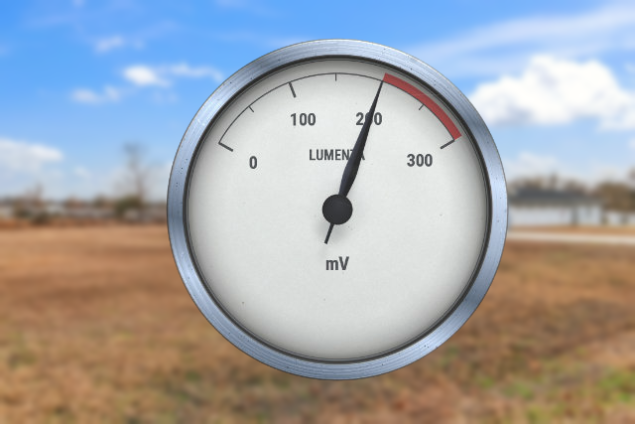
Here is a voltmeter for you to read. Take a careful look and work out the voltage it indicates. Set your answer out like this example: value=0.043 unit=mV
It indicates value=200 unit=mV
